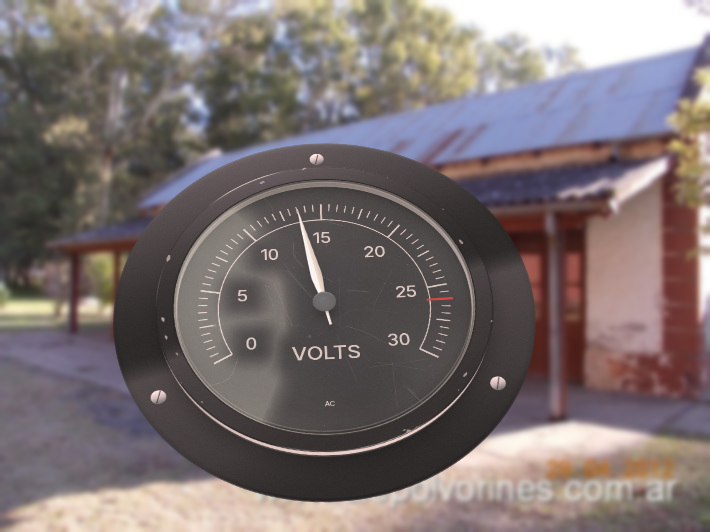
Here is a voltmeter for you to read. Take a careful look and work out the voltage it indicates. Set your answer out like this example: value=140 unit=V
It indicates value=13.5 unit=V
